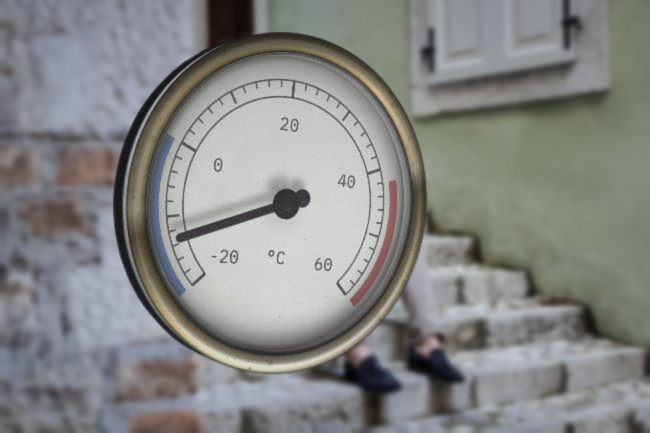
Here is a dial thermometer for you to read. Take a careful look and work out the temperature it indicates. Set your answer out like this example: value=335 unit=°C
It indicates value=-13 unit=°C
